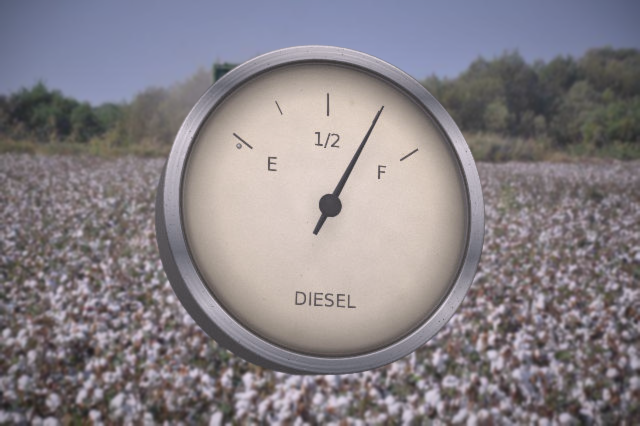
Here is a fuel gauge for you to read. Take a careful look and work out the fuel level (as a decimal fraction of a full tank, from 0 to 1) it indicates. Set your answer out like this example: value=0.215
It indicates value=0.75
